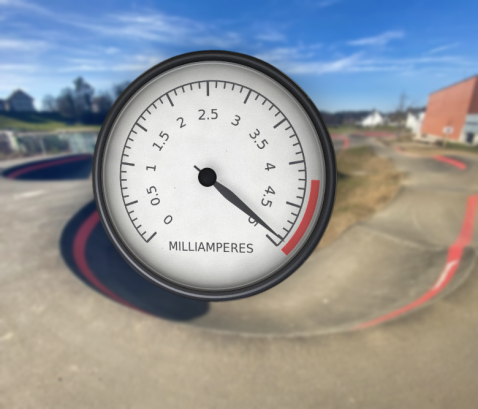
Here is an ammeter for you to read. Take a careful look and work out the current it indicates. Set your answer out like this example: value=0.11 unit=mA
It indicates value=4.9 unit=mA
